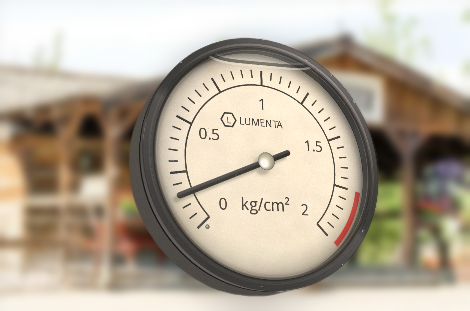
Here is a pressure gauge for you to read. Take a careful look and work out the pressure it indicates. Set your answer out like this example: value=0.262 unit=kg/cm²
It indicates value=0.15 unit=kg/cm²
